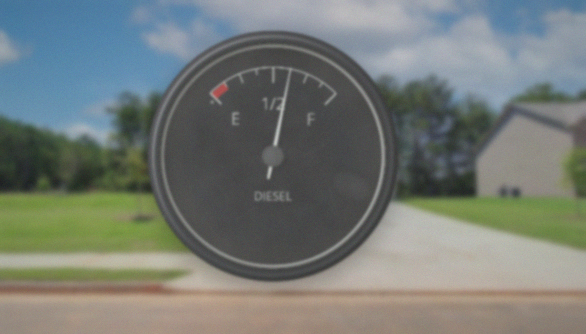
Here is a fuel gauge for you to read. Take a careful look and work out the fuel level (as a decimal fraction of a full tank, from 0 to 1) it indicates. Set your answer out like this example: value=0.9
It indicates value=0.625
